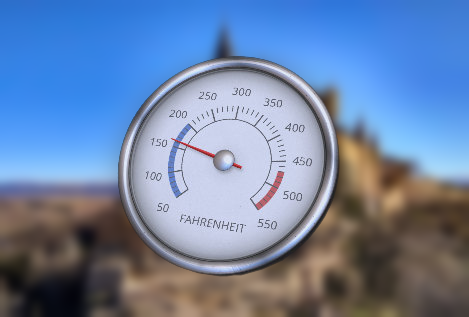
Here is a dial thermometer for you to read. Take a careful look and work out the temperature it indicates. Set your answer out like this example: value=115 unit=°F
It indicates value=160 unit=°F
